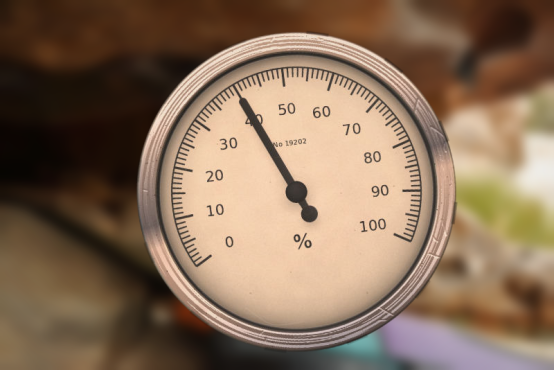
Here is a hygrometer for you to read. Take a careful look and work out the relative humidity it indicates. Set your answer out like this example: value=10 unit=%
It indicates value=40 unit=%
